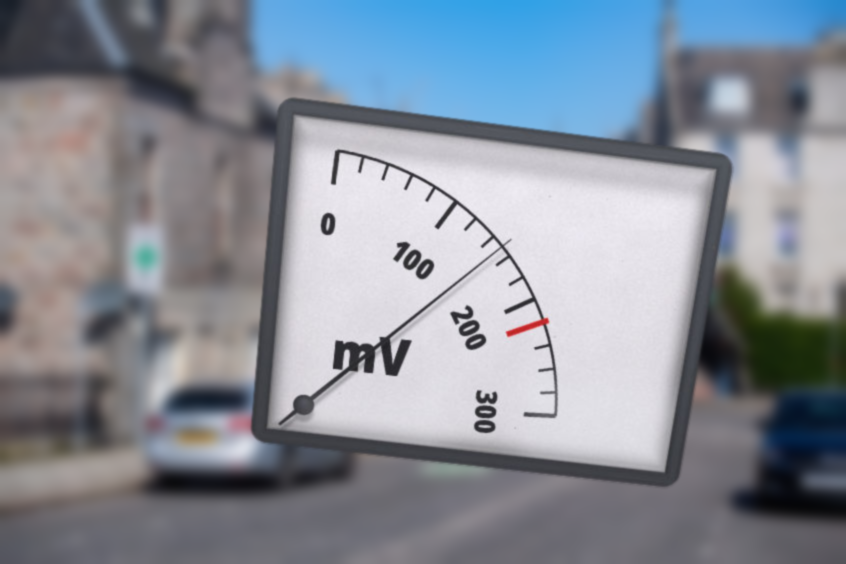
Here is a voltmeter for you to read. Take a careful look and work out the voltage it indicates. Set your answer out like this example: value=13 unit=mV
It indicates value=150 unit=mV
